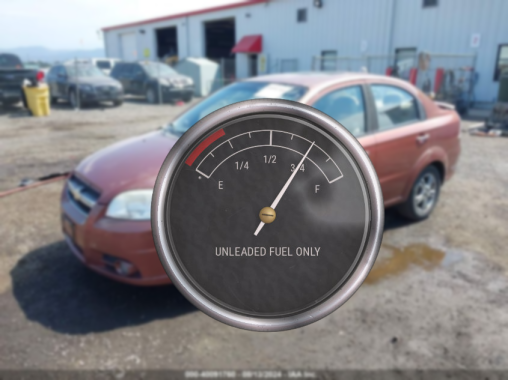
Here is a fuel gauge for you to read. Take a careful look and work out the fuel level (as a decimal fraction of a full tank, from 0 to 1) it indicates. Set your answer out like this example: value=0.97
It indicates value=0.75
